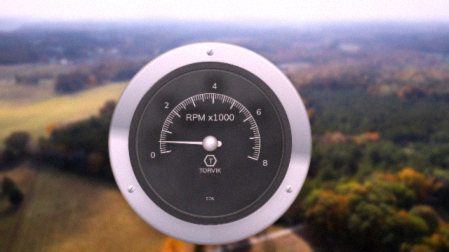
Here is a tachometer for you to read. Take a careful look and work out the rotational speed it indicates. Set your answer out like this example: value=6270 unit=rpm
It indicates value=500 unit=rpm
